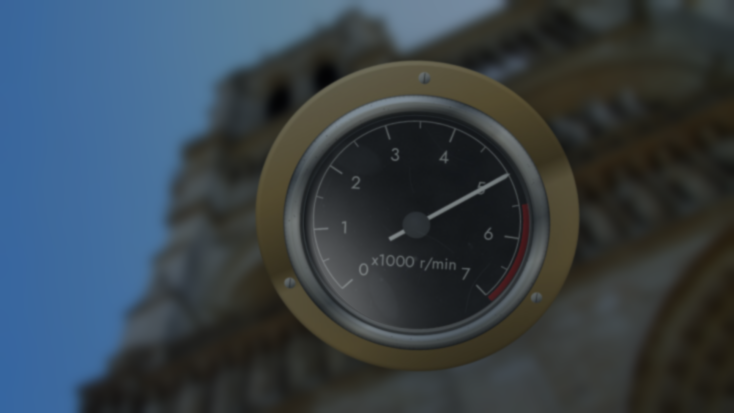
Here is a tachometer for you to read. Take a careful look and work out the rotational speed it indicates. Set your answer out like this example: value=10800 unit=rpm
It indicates value=5000 unit=rpm
